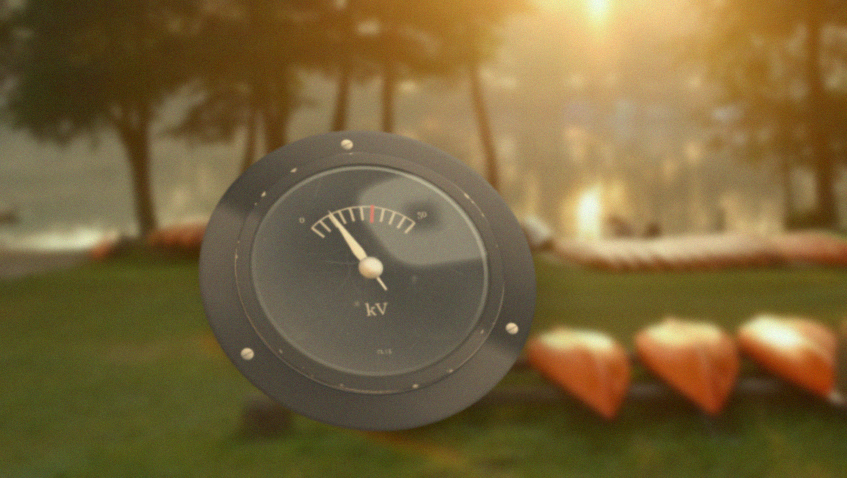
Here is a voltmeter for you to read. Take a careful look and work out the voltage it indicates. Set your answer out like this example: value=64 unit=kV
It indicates value=10 unit=kV
